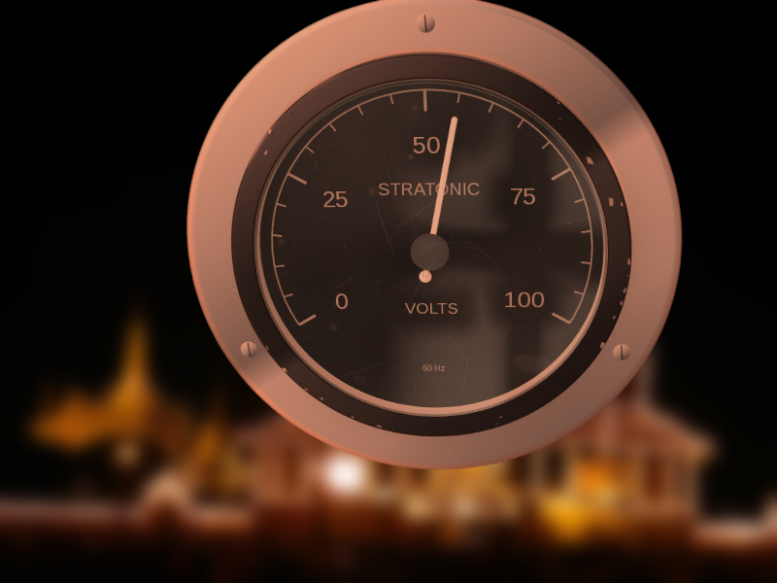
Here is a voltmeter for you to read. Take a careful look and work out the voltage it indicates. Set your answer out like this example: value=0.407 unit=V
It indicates value=55 unit=V
